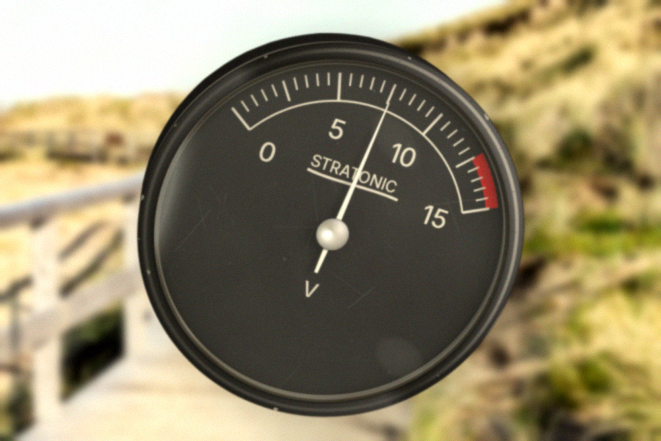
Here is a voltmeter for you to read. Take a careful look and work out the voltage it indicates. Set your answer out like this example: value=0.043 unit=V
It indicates value=7.5 unit=V
